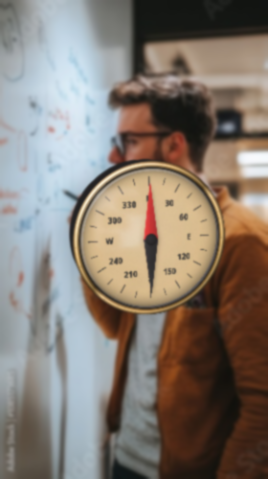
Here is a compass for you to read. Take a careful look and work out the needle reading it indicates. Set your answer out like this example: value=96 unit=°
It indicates value=0 unit=°
